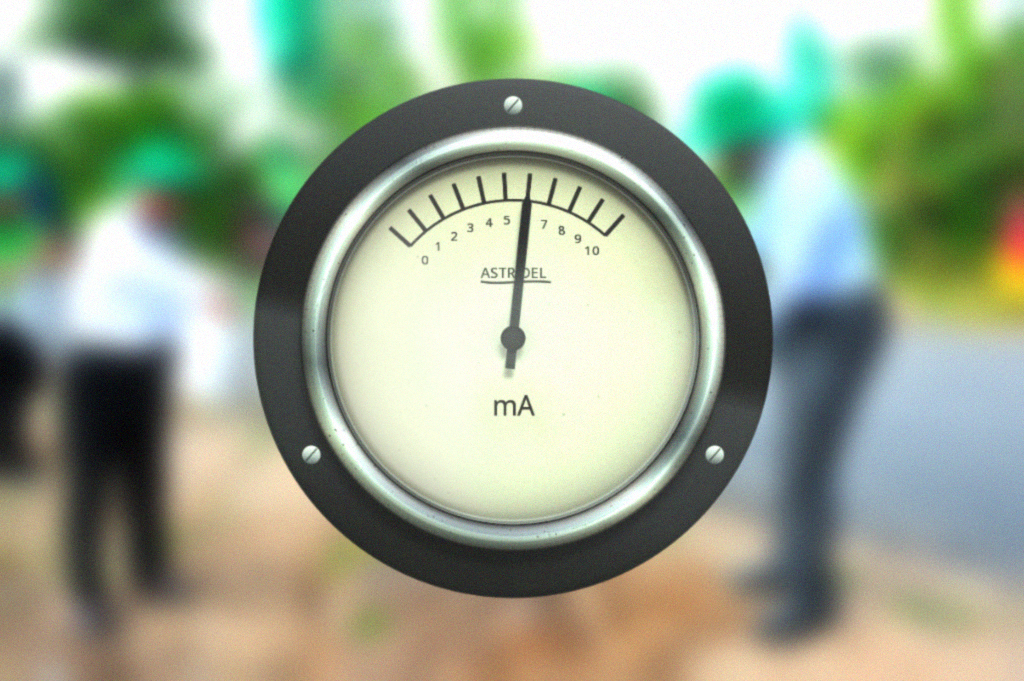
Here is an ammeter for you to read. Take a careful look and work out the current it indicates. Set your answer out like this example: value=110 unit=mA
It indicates value=6 unit=mA
